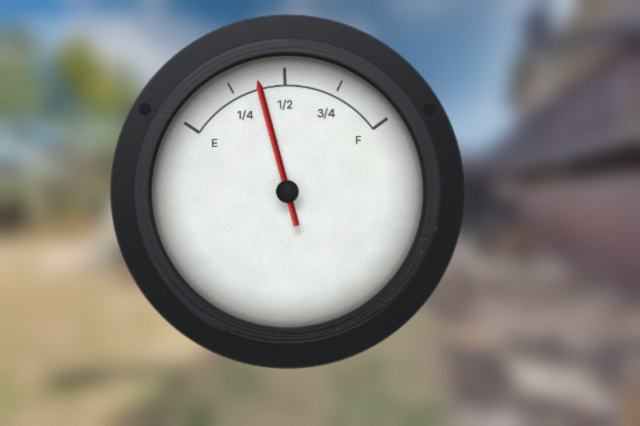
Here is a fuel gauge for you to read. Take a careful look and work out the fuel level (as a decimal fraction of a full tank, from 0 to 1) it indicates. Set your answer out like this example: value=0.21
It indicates value=0.375
